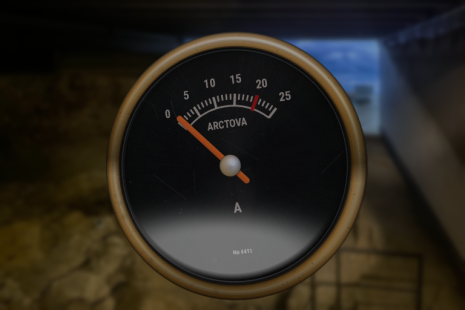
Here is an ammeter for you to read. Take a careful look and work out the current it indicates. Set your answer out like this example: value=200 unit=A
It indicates value=1 unit=A
